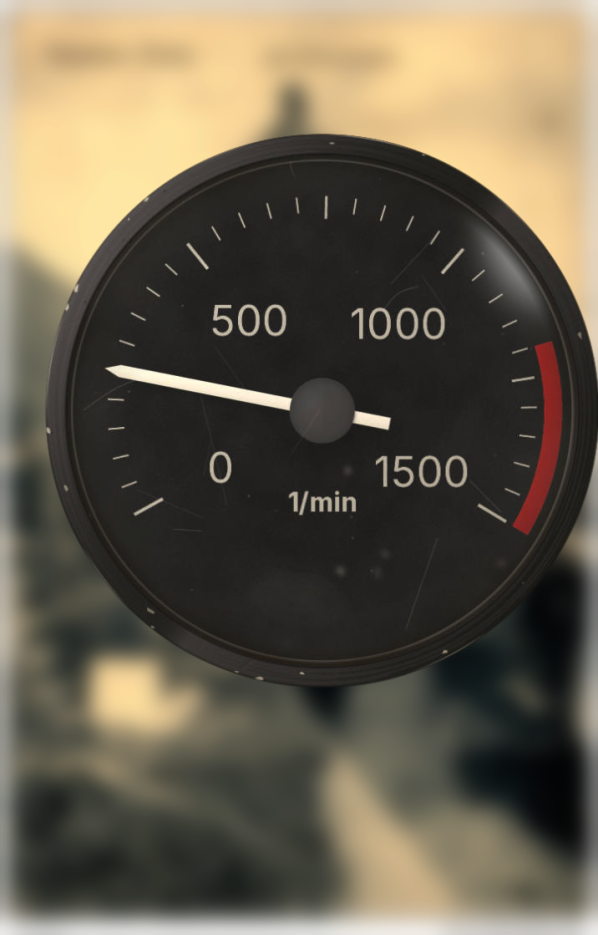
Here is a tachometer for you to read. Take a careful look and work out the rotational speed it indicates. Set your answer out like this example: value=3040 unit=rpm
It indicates value=250 unit=rpm
